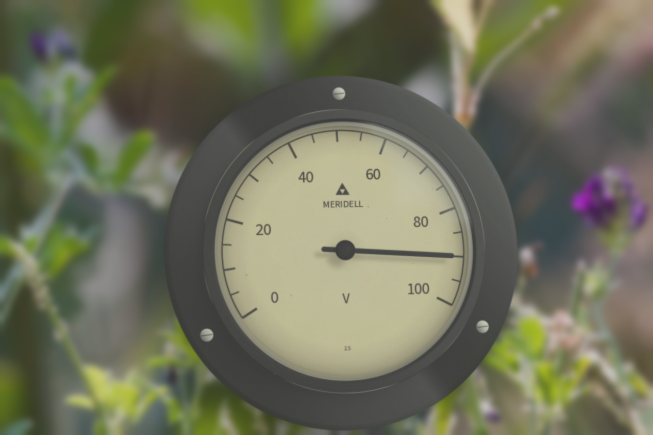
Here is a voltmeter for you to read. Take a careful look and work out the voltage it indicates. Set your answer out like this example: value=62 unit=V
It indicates value=90 unit=V
